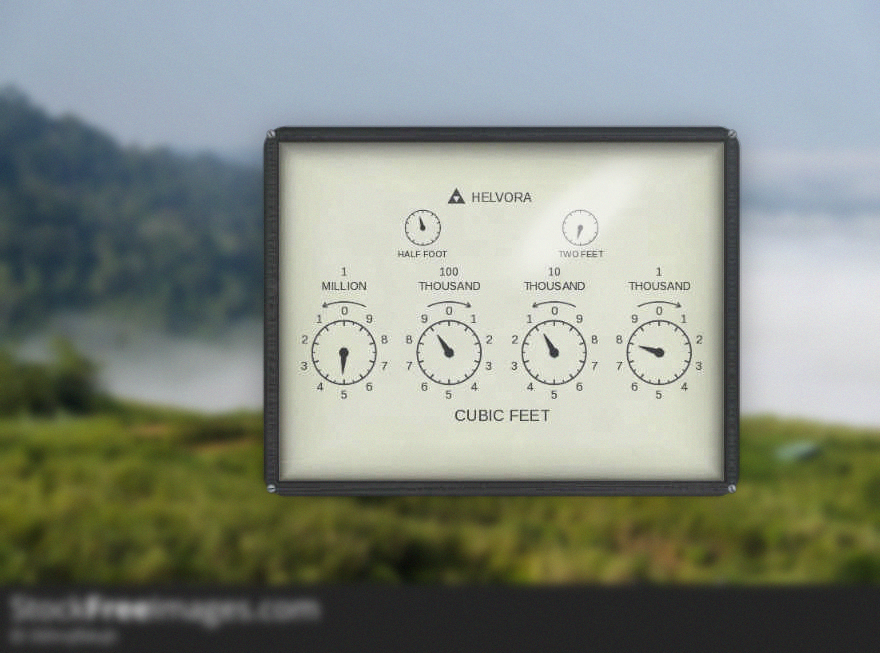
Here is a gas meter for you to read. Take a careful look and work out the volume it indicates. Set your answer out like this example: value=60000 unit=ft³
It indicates value=490800 unit=ft³
